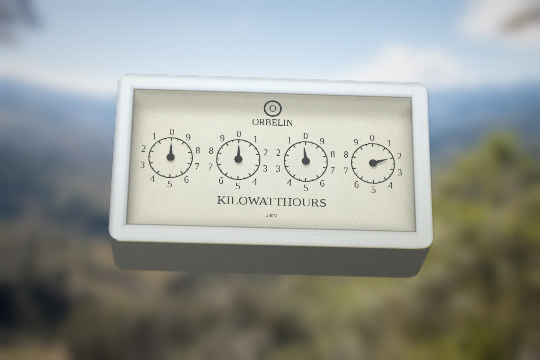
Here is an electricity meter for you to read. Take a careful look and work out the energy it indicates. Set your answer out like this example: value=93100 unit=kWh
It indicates value=2 unit=kWh
